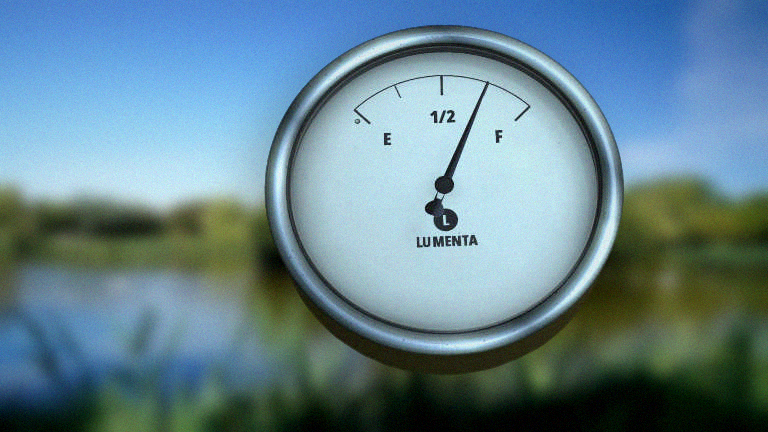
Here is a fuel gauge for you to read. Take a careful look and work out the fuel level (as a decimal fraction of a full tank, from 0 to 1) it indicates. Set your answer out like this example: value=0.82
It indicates value=0.75
